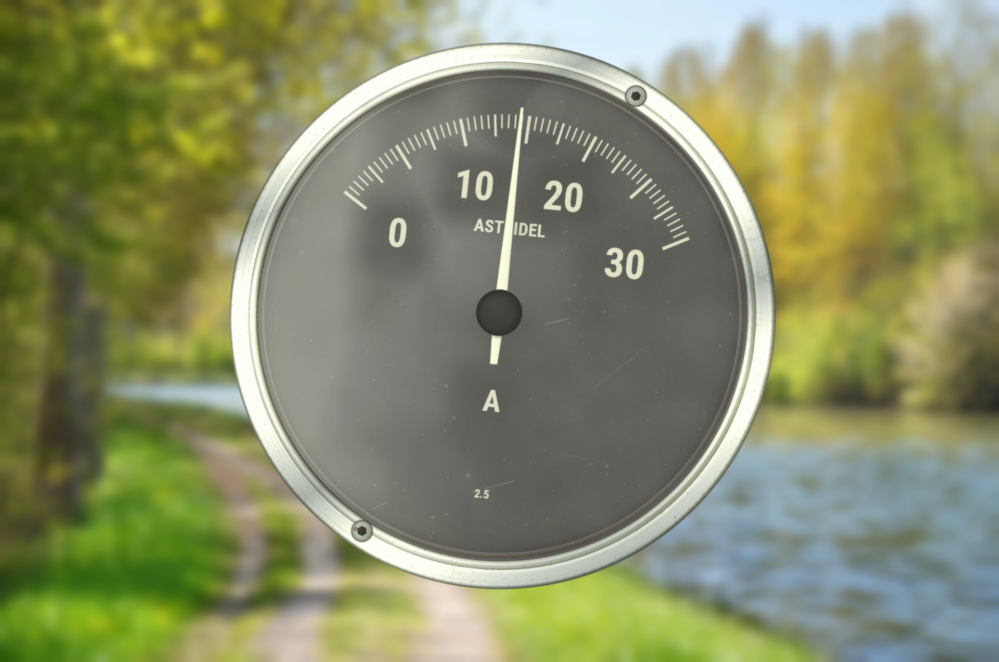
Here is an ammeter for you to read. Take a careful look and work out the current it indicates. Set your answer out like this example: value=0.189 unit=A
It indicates value=14.5 unit=A
